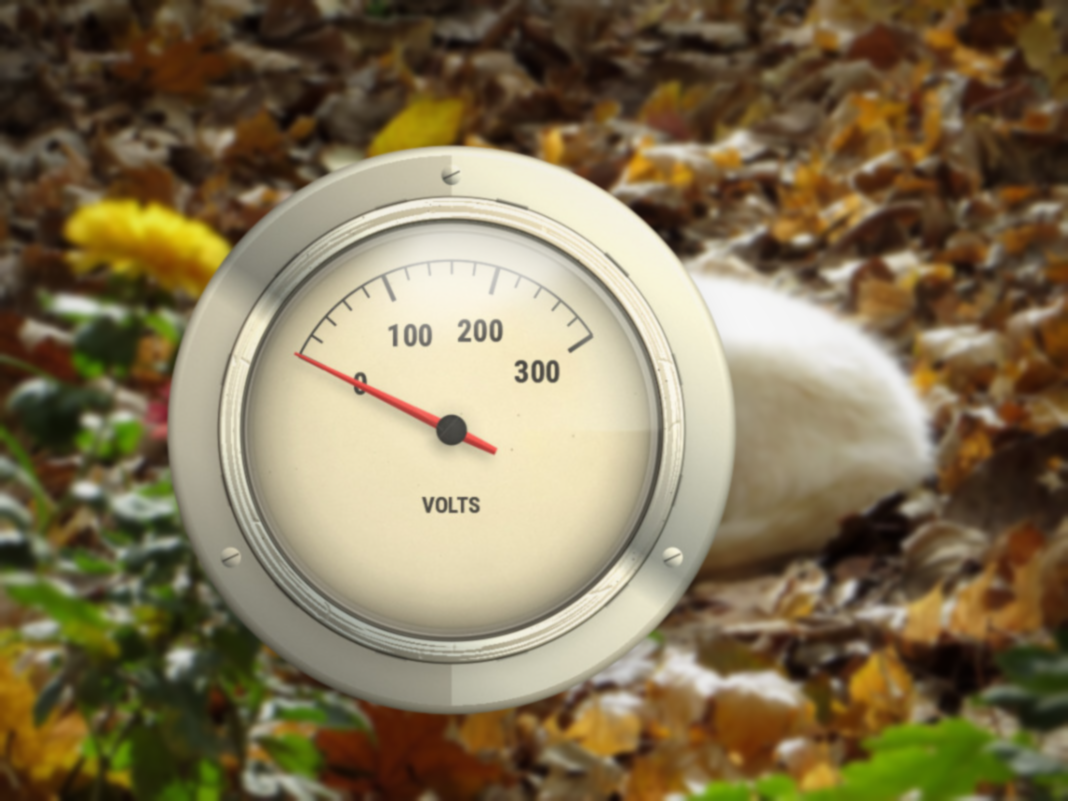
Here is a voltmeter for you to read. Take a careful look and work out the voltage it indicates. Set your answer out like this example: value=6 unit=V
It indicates value=0 unit=V
